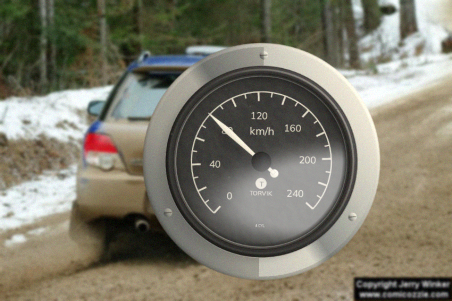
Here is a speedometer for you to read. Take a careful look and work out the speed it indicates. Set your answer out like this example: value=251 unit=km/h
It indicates value=80 unit=km/h
